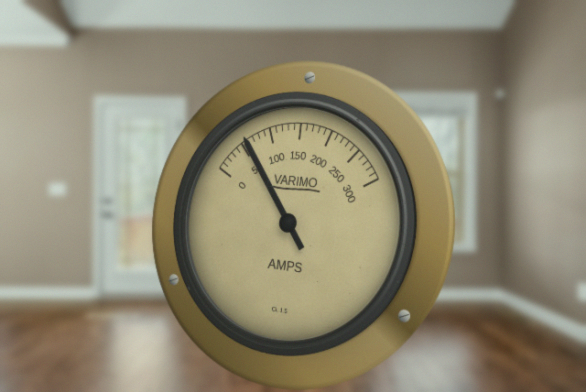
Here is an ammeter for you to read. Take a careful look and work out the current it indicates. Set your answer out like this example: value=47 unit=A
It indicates value=60 unit=A
